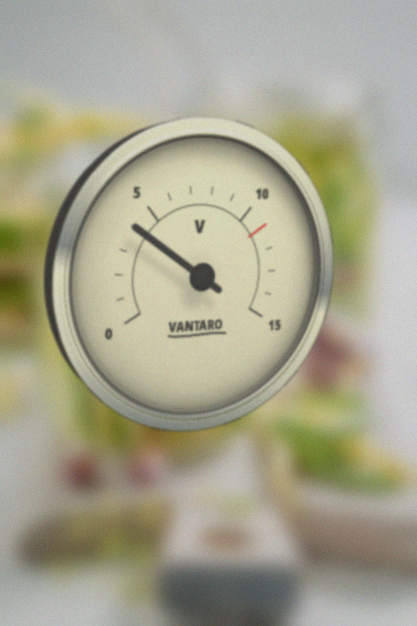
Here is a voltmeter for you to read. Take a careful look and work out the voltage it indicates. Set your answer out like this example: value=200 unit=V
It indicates value=4 unit=V
